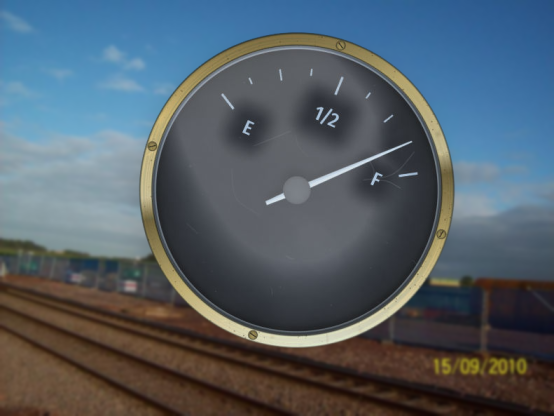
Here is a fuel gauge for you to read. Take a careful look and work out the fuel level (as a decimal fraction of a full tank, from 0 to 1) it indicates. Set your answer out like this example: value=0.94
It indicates value=0.875
